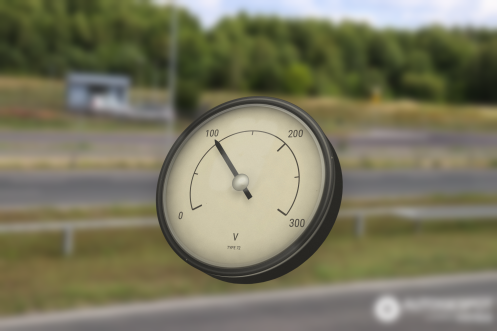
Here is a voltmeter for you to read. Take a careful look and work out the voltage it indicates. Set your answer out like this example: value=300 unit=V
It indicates value=100 unit=V
